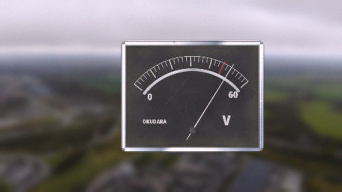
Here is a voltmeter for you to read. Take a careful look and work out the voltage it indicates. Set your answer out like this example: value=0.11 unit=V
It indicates value=50 unit=V
